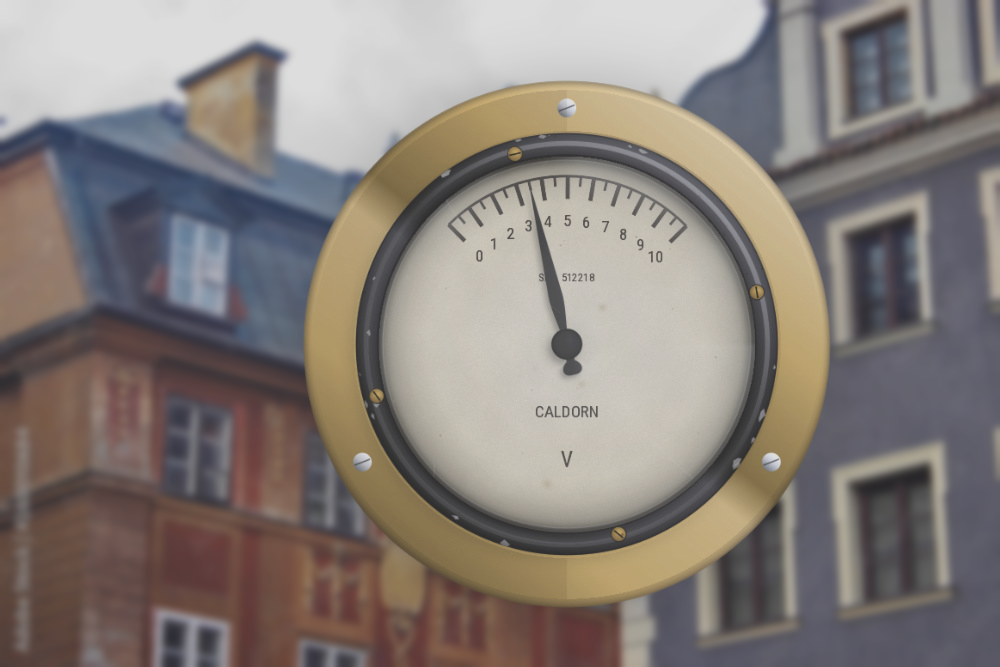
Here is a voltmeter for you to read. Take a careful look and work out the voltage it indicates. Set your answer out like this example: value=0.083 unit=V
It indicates value=3.5 unit=V
